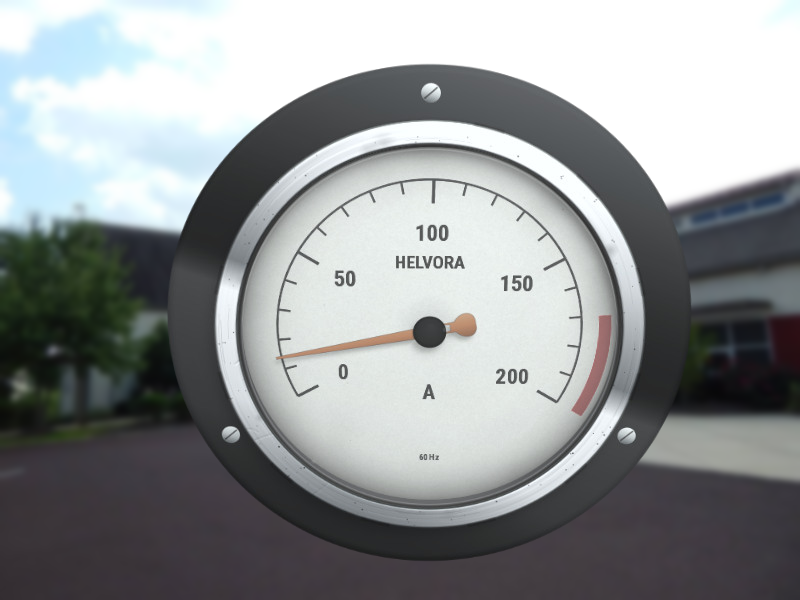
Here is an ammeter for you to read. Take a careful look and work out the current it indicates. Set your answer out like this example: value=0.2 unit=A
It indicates value=15 unit=A
